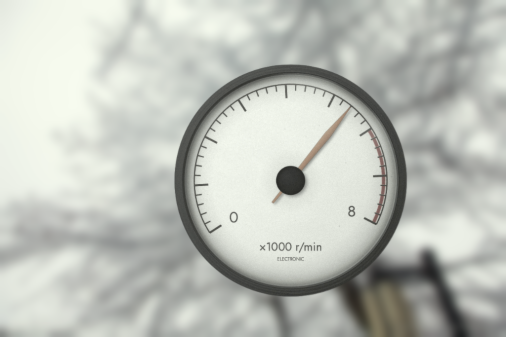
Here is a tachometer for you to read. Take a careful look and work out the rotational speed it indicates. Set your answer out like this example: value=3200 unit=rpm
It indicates value=5400 unit=rpm
